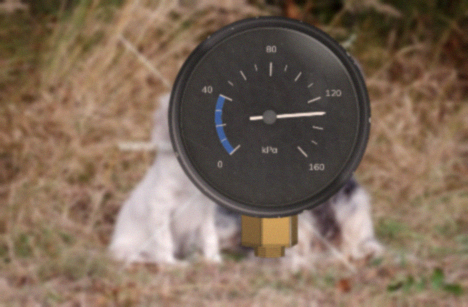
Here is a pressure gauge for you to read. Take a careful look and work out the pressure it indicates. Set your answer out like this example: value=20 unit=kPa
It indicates value=130 unit=kPa
